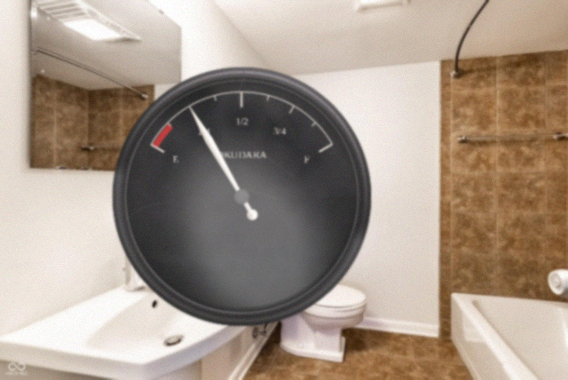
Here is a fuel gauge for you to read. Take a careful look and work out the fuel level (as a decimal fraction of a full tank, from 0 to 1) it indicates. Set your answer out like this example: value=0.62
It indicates value=0.25
